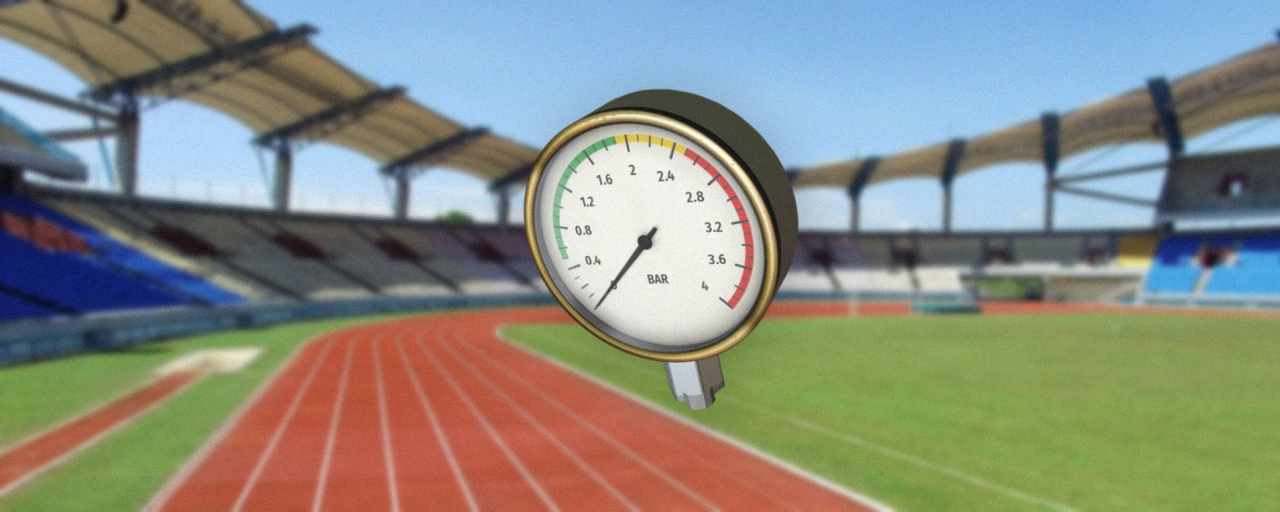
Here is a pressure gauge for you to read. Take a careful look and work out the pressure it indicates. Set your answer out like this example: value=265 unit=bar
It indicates value=0 unit=bar
